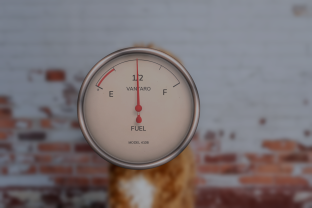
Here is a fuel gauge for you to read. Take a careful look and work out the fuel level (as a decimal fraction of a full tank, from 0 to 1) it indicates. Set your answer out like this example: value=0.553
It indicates value=0.5
